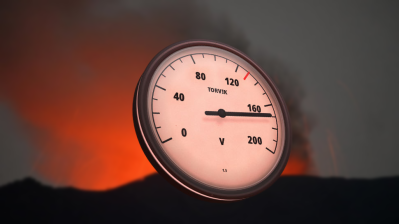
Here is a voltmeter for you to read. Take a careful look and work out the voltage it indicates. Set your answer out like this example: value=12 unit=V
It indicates value=170 unit=V
